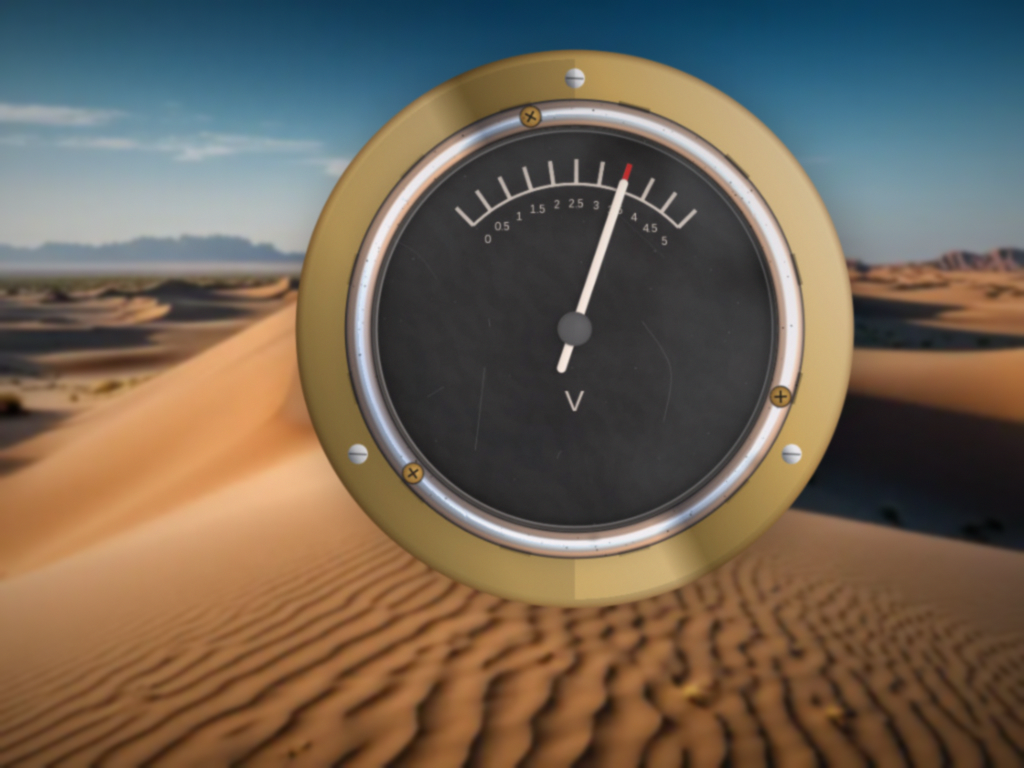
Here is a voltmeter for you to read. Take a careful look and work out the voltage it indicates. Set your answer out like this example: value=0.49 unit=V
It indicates value=3.5 unit=V
